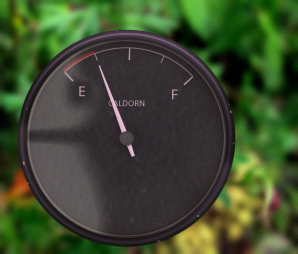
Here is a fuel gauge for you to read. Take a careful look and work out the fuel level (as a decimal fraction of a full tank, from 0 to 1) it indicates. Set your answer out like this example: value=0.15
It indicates value=0.25
